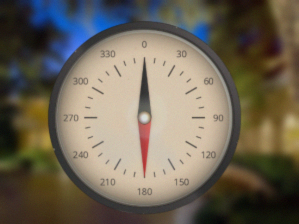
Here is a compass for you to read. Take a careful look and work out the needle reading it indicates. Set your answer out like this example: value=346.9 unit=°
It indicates value=180 unit=°
